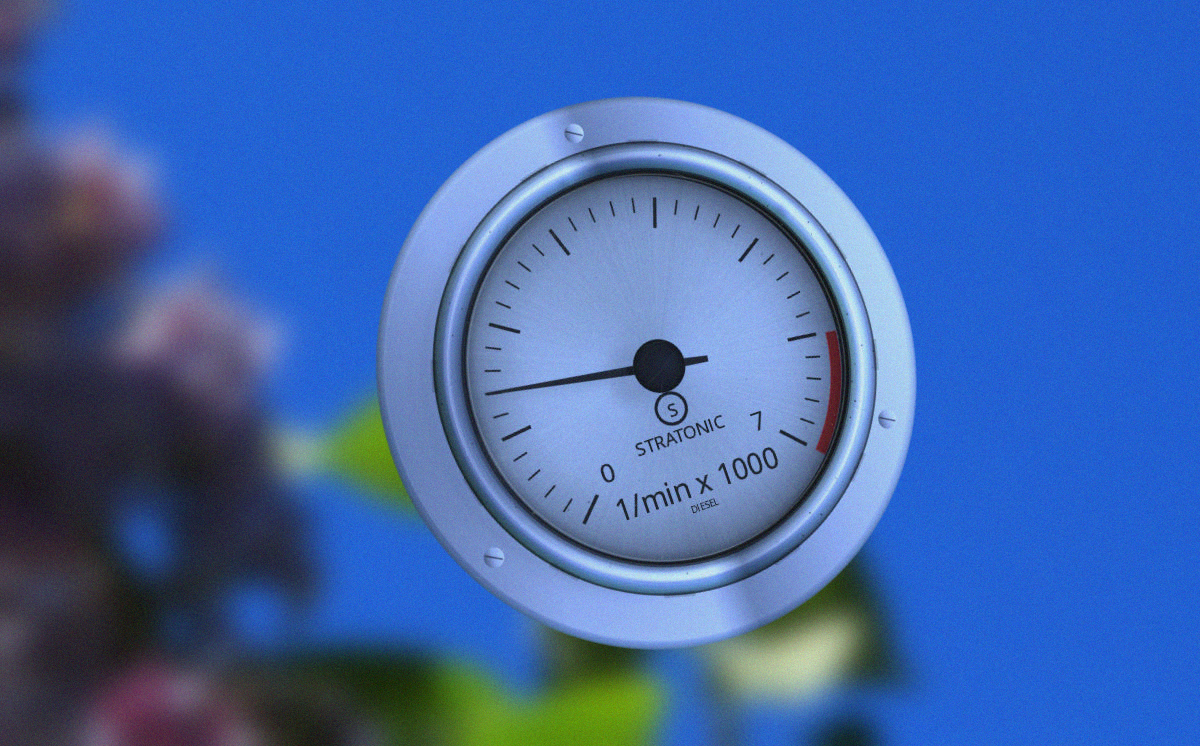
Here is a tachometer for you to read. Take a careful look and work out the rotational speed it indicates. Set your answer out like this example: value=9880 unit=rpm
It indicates value=1400 unit=rpm
